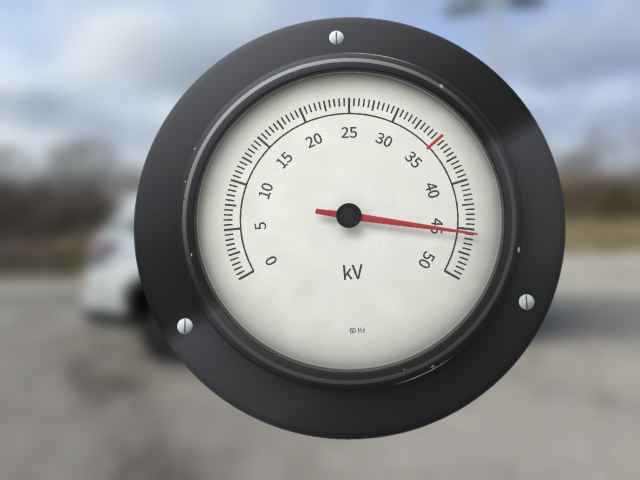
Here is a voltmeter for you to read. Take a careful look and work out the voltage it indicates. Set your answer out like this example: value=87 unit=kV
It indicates value=45.5 unit=kV
